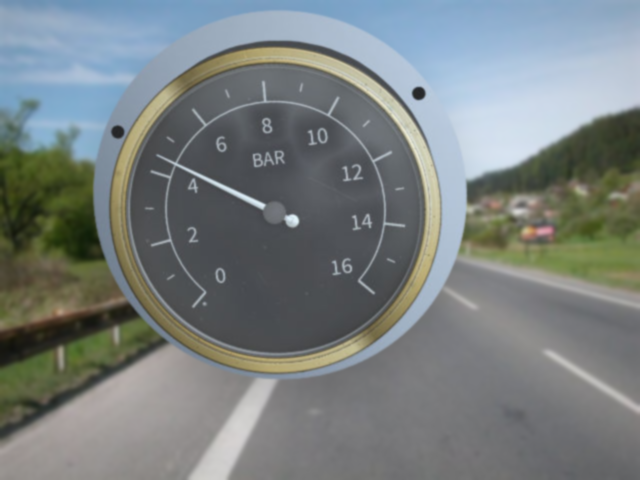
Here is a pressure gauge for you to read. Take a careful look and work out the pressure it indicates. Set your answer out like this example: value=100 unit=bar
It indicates value=4.5 unit=bar
